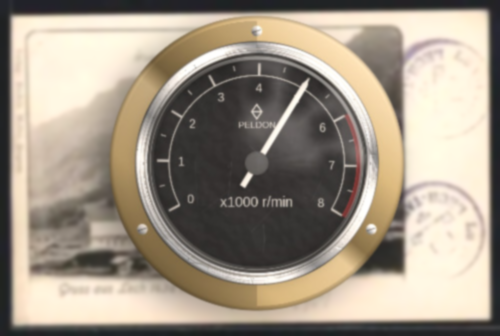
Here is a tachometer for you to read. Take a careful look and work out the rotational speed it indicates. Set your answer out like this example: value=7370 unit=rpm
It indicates value=5000 unit=rpm
